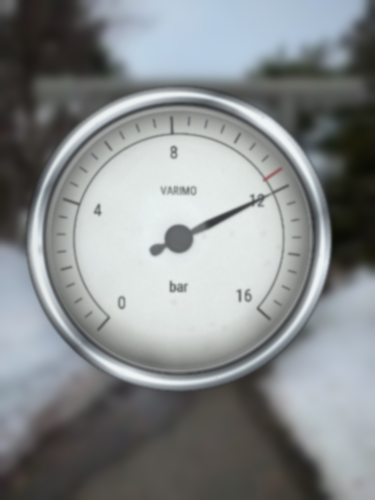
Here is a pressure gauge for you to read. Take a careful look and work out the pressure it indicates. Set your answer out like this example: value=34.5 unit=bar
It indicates value=12 unit=bar
